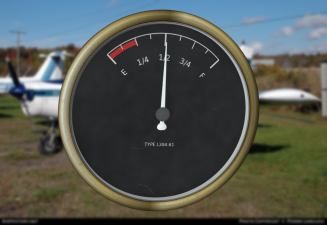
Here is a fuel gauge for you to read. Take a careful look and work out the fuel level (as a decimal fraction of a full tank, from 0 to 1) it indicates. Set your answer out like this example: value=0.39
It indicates value=0.5
